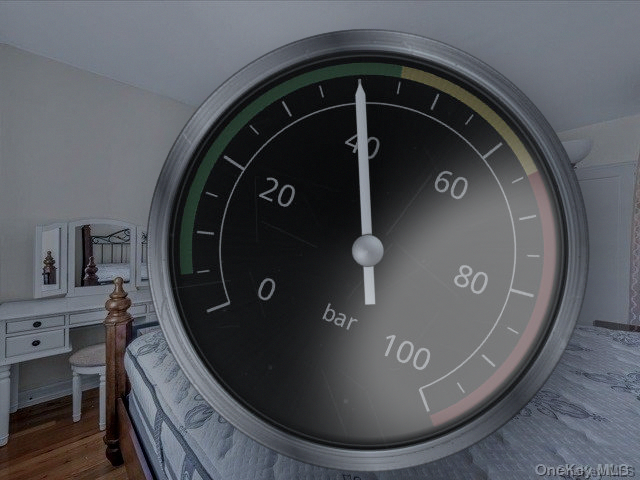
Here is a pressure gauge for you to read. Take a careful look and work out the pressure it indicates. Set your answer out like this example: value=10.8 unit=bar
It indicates value=40 unit=bar
